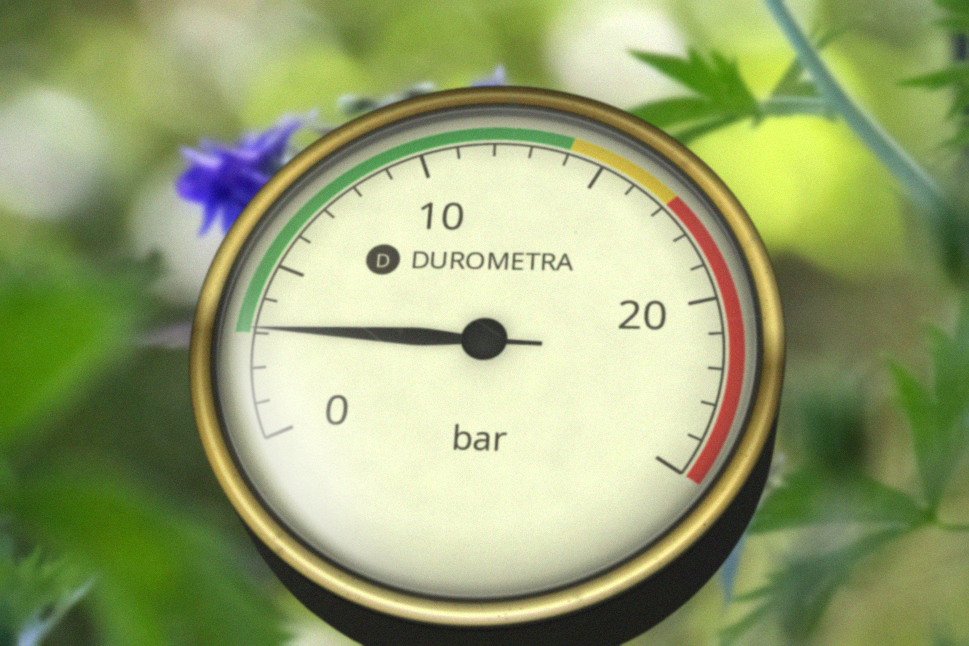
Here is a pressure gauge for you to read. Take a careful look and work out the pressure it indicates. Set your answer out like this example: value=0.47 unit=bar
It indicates value=3 unit=bar
